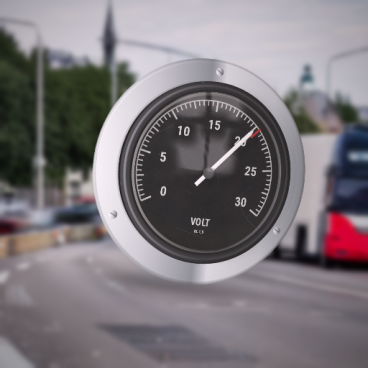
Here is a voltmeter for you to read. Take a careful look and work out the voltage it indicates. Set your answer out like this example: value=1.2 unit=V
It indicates value=20 unit=V
